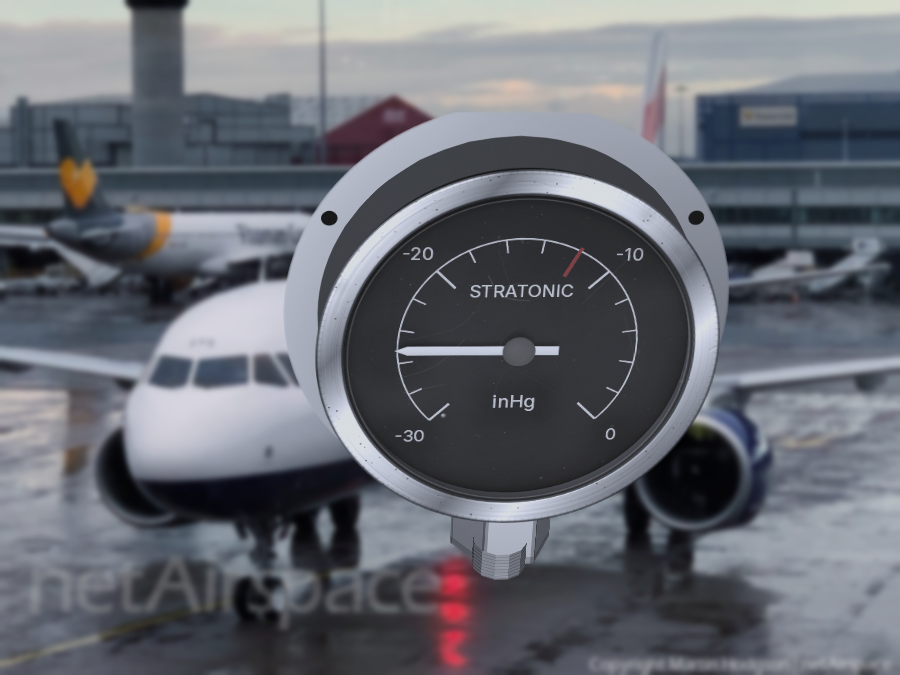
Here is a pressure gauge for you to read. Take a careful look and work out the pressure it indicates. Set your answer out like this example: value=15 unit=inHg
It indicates value=-25 unit=inHg
